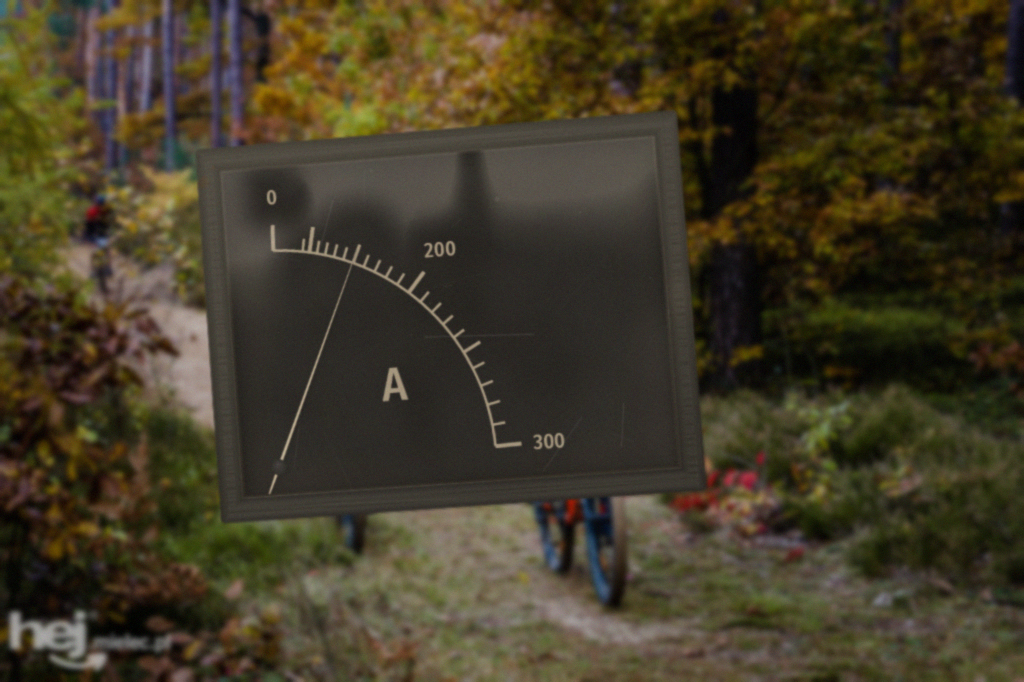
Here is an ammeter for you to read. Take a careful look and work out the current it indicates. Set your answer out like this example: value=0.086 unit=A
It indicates value=150 unit=A
